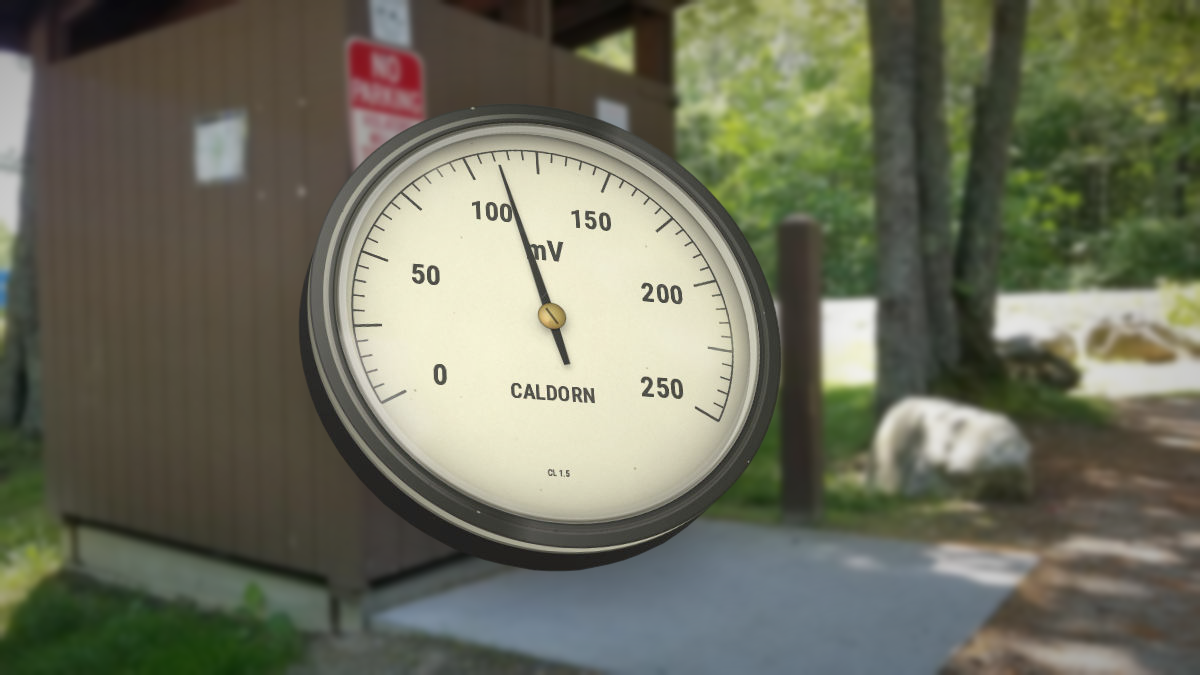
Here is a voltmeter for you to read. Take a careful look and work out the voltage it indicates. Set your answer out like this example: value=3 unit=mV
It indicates value=110 unit=mV
